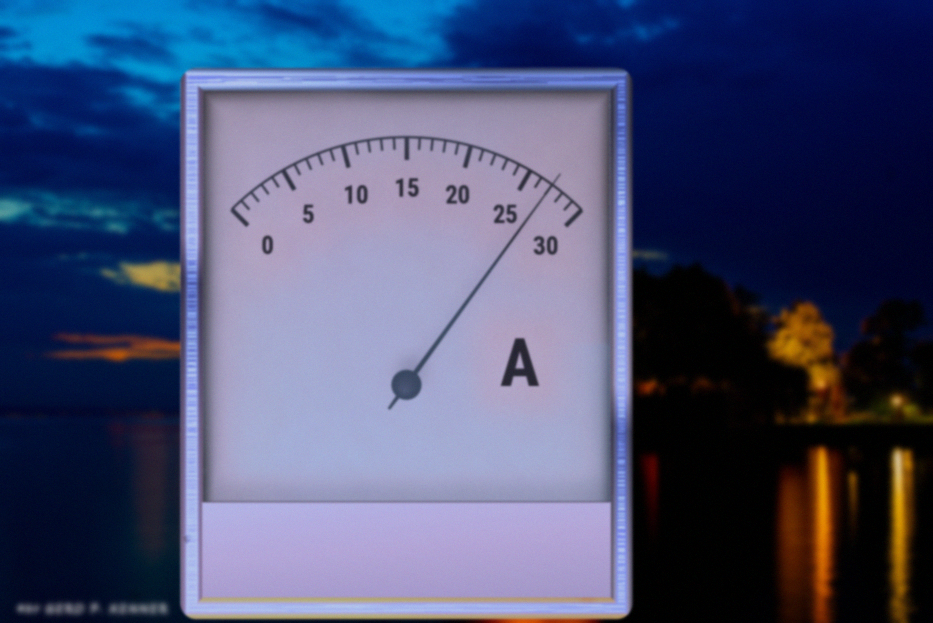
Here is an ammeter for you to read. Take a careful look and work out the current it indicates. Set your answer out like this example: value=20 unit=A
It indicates value=27 unit=A
